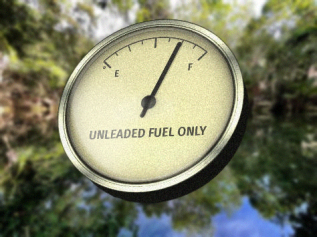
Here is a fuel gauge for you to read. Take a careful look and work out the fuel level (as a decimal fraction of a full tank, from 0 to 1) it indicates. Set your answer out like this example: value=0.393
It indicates value=0.75
